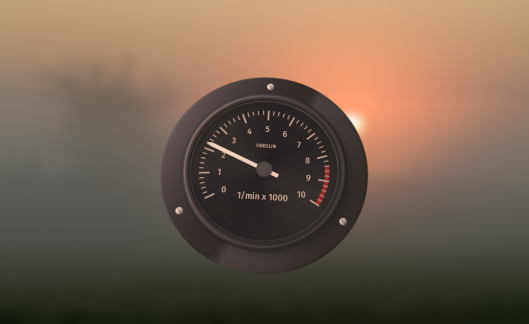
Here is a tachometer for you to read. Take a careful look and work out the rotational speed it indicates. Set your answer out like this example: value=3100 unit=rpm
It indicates value=2200 unit=rpm
